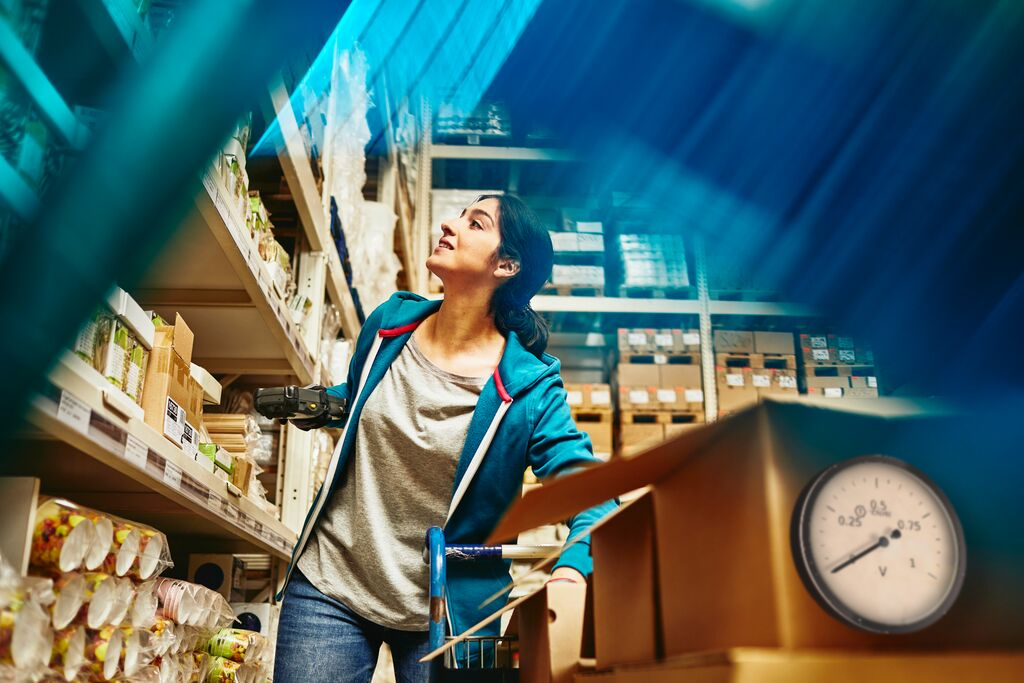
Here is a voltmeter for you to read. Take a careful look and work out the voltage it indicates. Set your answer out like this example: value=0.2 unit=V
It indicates value=0 unit=V
